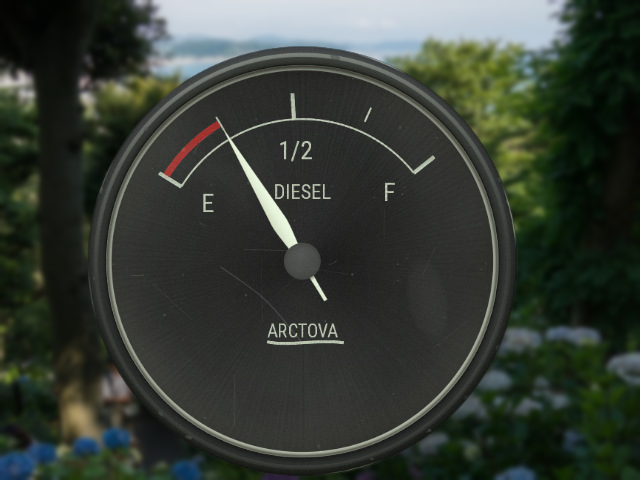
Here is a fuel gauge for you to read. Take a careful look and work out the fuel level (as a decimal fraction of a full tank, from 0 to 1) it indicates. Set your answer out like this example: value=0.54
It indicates value=0.25
